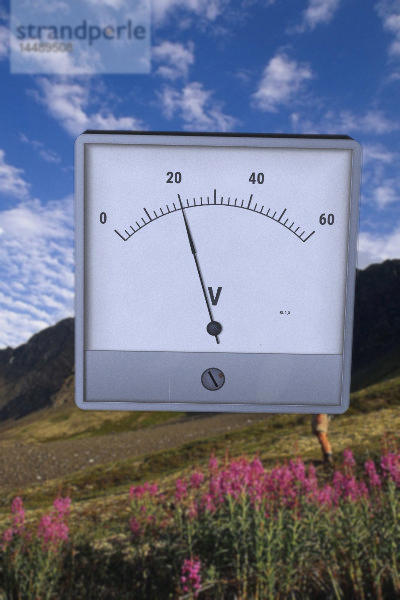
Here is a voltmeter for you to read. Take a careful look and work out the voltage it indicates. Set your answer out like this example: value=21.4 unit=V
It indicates value=20 unit=V
